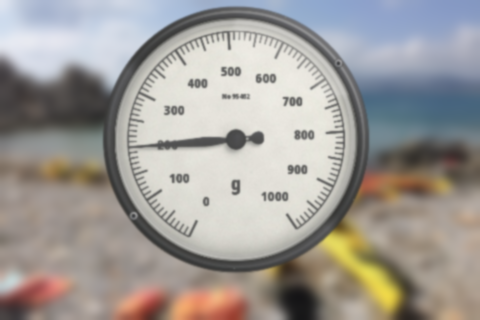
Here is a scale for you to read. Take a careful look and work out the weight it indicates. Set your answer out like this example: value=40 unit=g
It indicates value=200 unit=g
